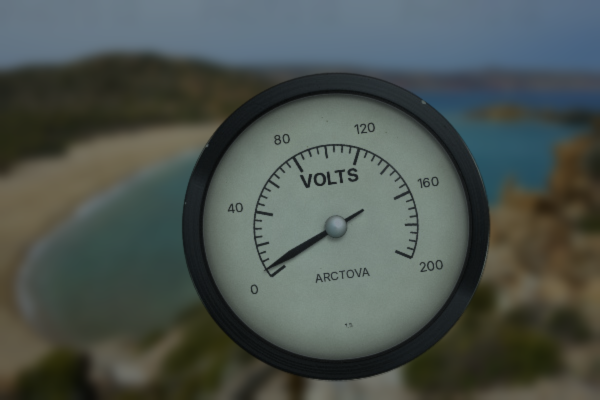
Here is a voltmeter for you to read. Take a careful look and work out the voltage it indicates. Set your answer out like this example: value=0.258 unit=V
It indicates value=5 unit=V
